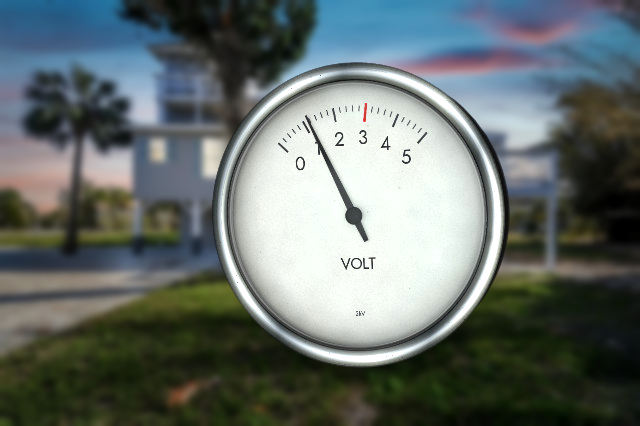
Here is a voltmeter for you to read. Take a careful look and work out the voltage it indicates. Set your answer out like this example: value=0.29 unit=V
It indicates value=1.2 unit=V
